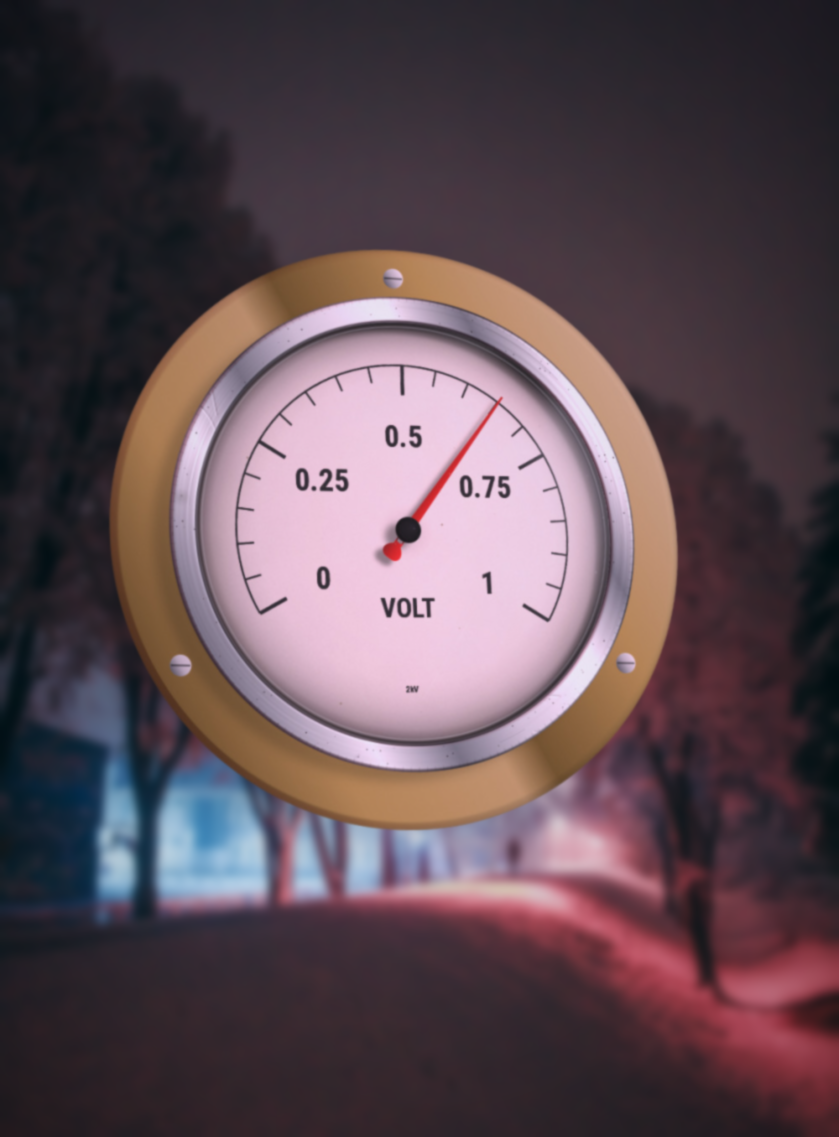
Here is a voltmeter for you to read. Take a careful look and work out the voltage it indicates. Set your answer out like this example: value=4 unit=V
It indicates value=0.65 unit=V
